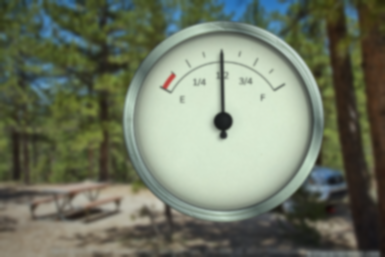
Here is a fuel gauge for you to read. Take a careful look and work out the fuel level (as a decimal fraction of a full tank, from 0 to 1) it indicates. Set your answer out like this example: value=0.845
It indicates value=0.5
